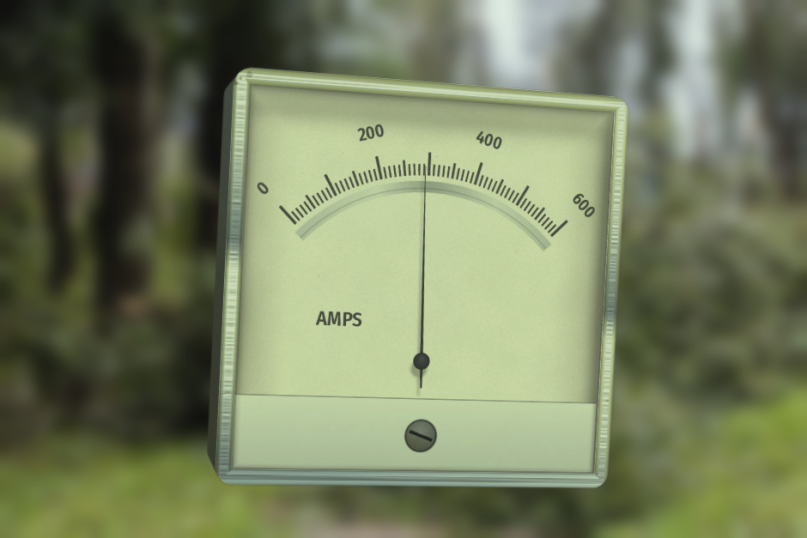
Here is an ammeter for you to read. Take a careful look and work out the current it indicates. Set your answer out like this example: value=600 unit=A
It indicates value=290 unit=A
